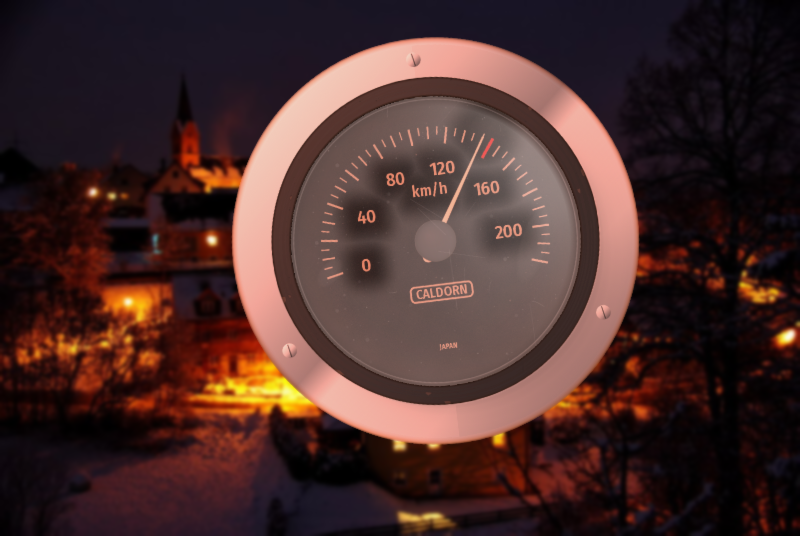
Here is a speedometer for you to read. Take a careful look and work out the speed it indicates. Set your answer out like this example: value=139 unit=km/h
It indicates value=140 unit=km/h
